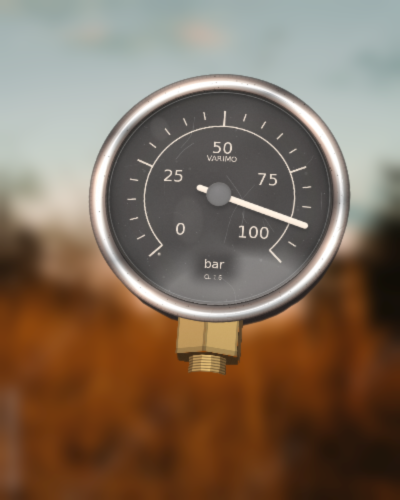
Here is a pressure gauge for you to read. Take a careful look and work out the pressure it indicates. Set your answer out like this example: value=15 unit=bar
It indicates value=90 unit=bar
